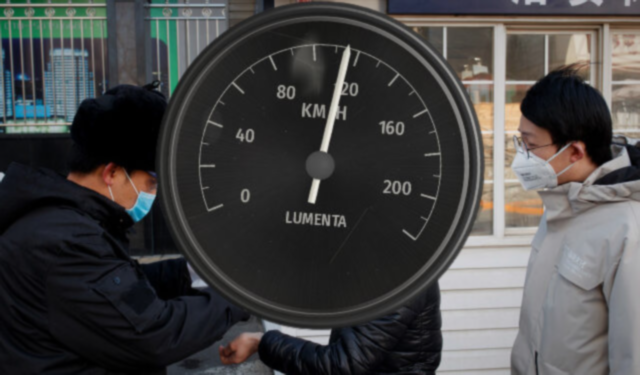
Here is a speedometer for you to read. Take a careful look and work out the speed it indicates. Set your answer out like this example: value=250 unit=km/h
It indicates value=115 unit=km/h
